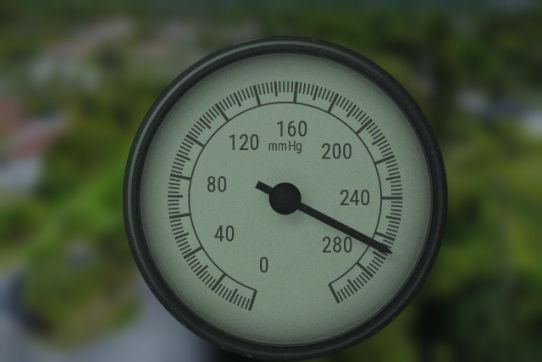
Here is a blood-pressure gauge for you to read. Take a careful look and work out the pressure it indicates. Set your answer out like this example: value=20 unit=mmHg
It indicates value=266 unit=mmHg
